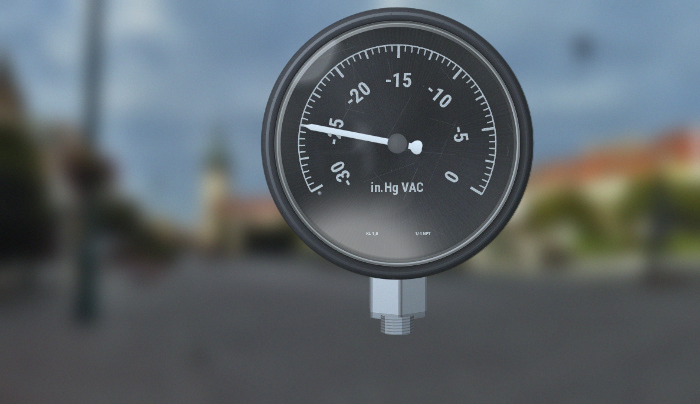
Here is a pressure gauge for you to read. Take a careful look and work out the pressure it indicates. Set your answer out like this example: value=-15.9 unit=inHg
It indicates value=-25 unit=inHg
